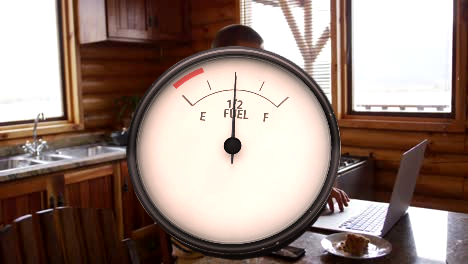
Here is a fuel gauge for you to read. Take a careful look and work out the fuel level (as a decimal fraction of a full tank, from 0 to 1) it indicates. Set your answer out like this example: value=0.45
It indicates value=0.5
